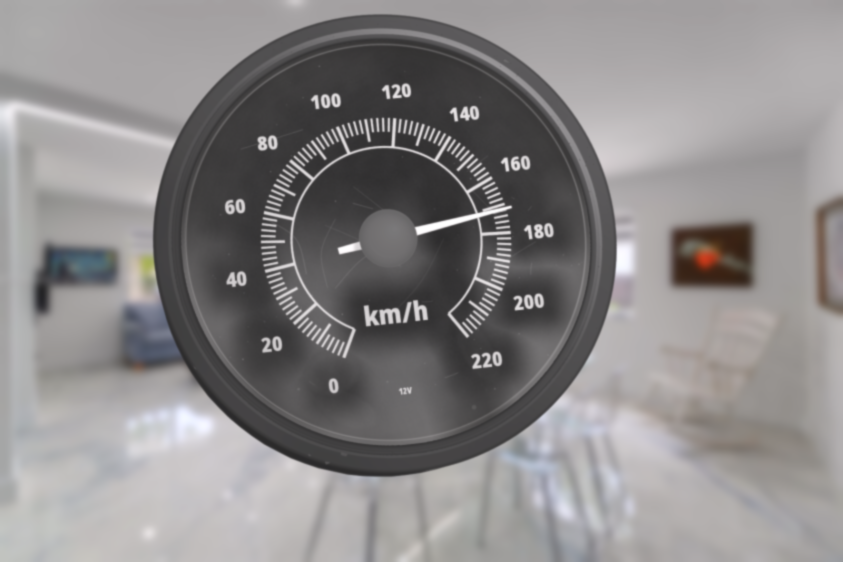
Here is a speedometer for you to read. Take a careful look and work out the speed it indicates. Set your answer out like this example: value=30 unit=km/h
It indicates value=172 unit=km/h
